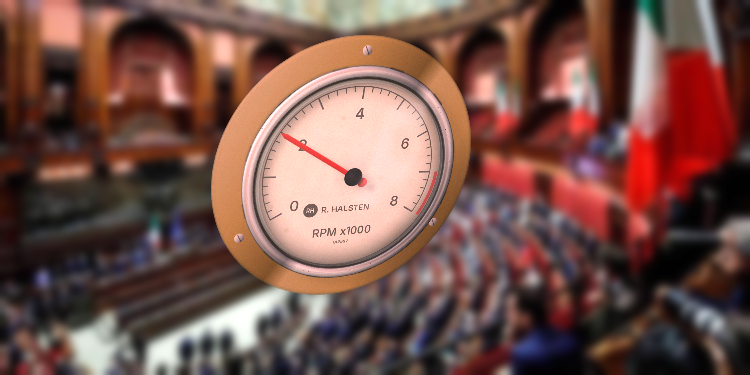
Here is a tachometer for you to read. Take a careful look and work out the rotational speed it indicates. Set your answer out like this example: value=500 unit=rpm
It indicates value=2000 unit=rpm
